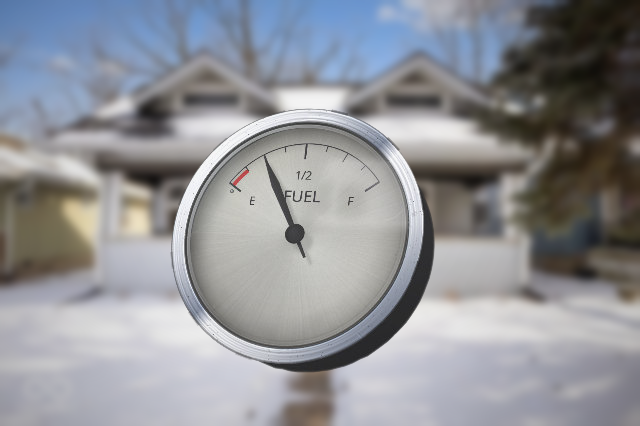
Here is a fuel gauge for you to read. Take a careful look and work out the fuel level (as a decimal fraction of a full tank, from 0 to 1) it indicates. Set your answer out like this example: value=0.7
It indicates value=0.25
